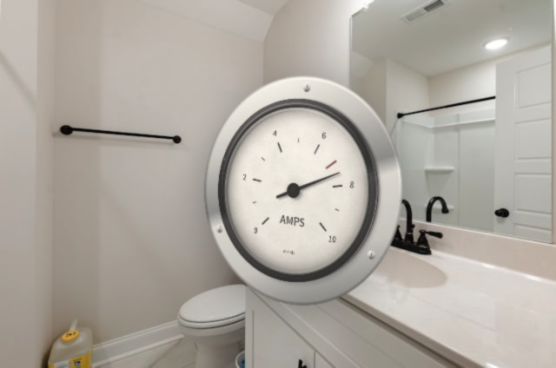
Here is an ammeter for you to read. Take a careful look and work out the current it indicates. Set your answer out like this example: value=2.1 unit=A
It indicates value=7.5 unit=A
